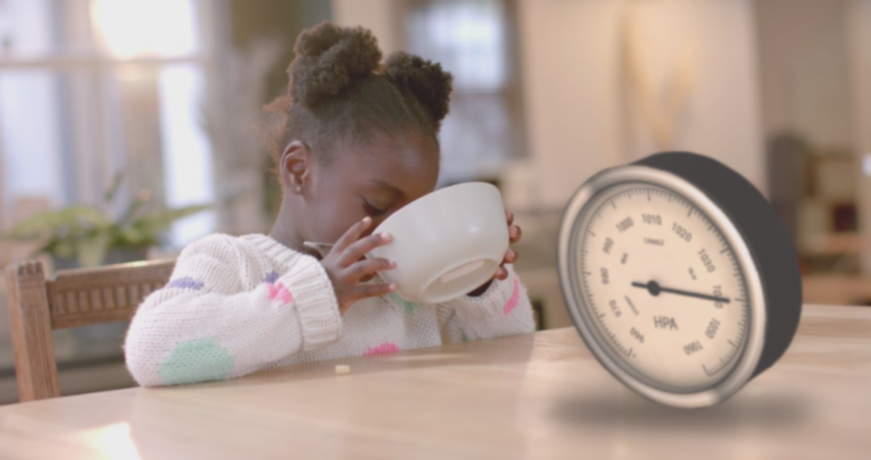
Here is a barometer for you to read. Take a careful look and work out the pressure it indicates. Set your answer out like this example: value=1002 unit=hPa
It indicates value=1040 unit=hPa
